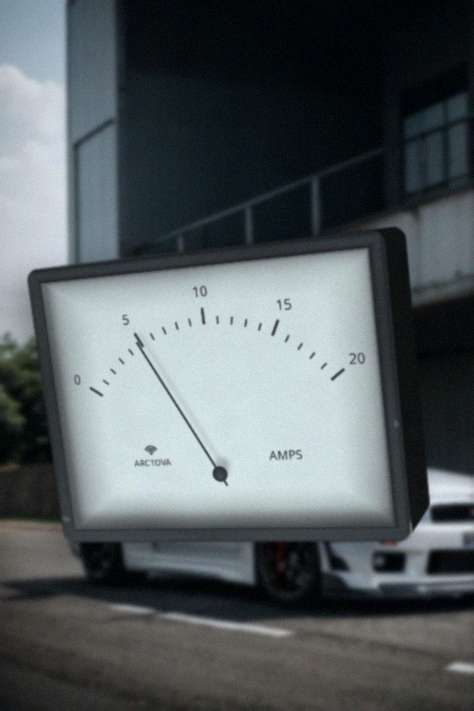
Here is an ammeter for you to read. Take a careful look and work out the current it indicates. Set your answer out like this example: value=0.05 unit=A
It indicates value=5 unit=A
